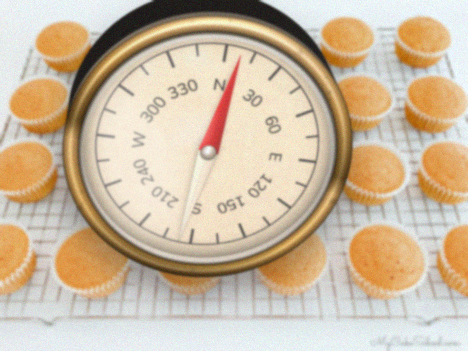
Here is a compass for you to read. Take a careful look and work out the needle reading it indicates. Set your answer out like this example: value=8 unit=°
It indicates value=7.5 unit=°
